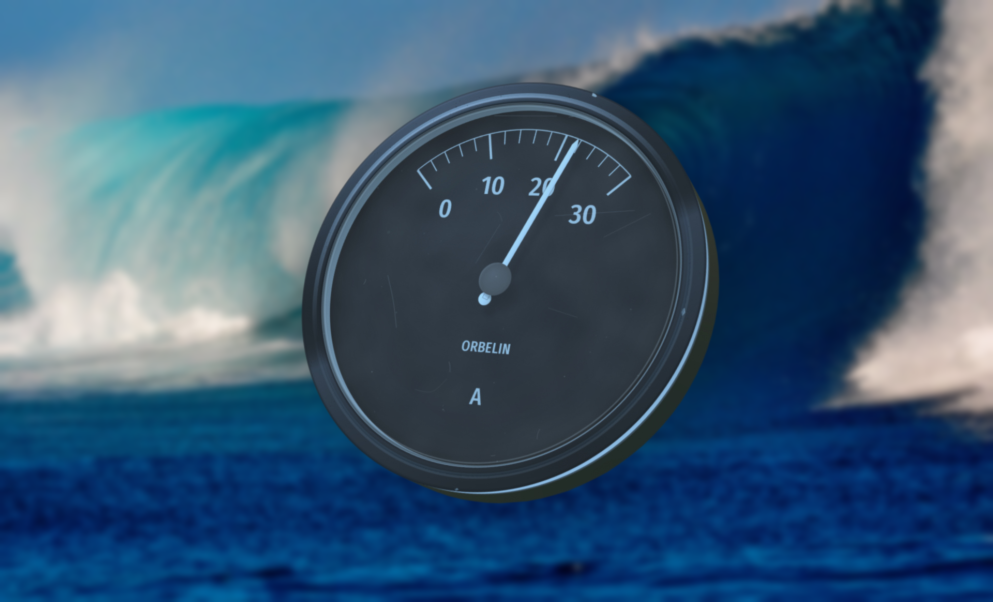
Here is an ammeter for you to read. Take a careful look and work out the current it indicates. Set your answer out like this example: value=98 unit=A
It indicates value=22 unit=A
